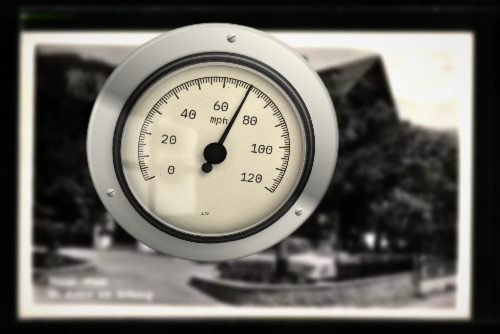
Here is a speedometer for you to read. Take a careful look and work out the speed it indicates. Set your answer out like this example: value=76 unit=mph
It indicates value=70 unit=mph
